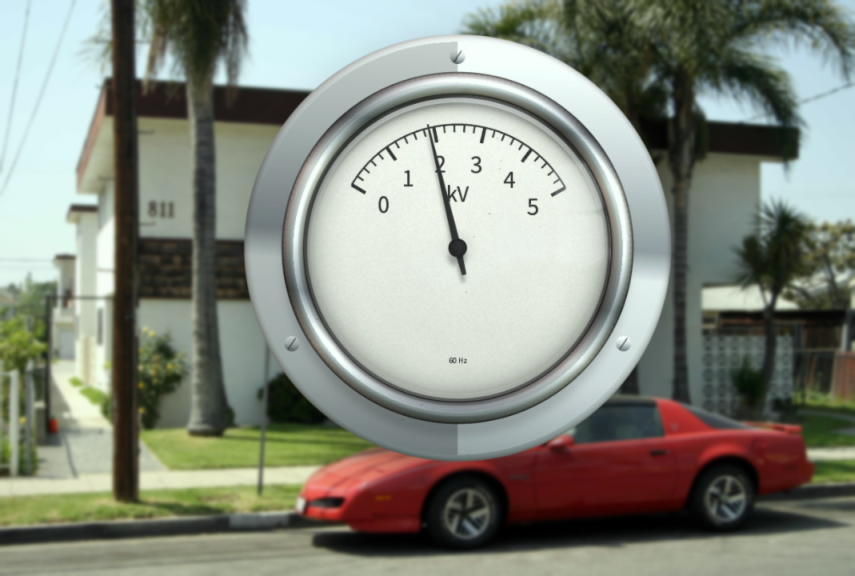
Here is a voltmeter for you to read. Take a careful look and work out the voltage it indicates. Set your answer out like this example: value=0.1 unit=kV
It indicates value=1.9 unit=kV
